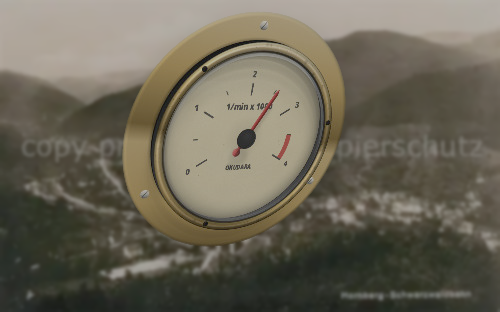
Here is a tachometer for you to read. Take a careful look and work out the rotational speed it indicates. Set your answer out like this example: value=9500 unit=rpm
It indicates value=2500 unit=rpm
